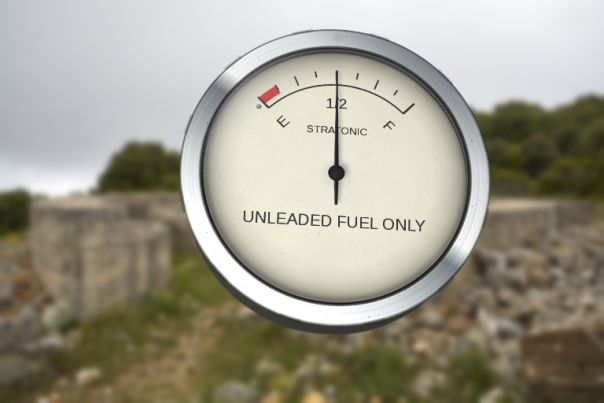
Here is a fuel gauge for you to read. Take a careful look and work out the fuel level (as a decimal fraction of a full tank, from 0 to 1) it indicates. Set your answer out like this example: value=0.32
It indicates value=0.5
